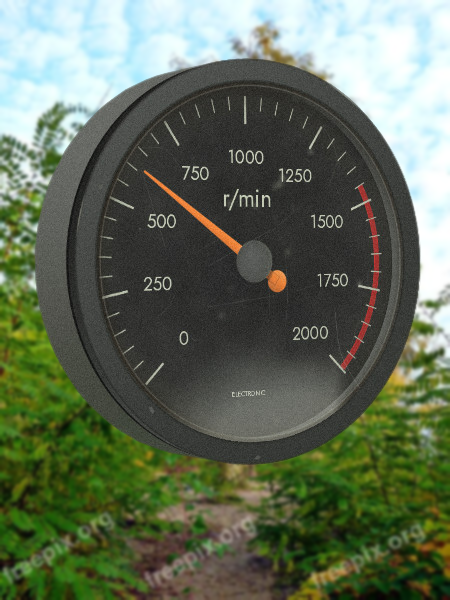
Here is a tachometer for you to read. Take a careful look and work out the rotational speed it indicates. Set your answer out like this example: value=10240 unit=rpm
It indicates value=600 unit=rpm
